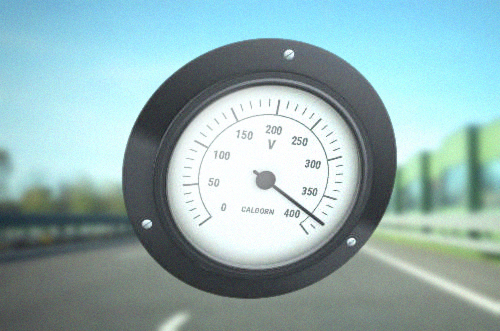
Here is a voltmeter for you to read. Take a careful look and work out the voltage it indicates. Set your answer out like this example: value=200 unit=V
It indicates value=380 unit=V
